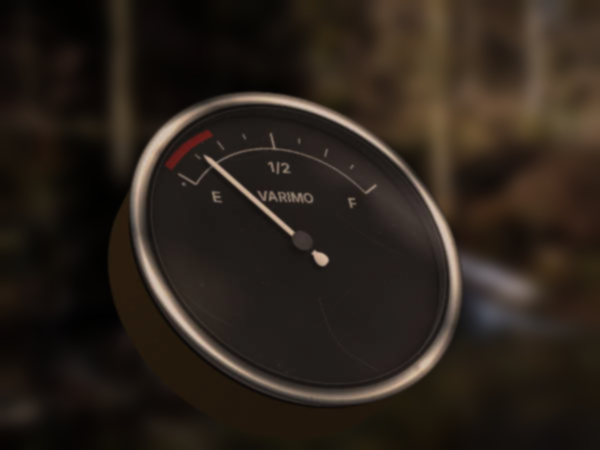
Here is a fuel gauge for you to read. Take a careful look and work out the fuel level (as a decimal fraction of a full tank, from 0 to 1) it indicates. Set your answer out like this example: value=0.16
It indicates value=0.125
